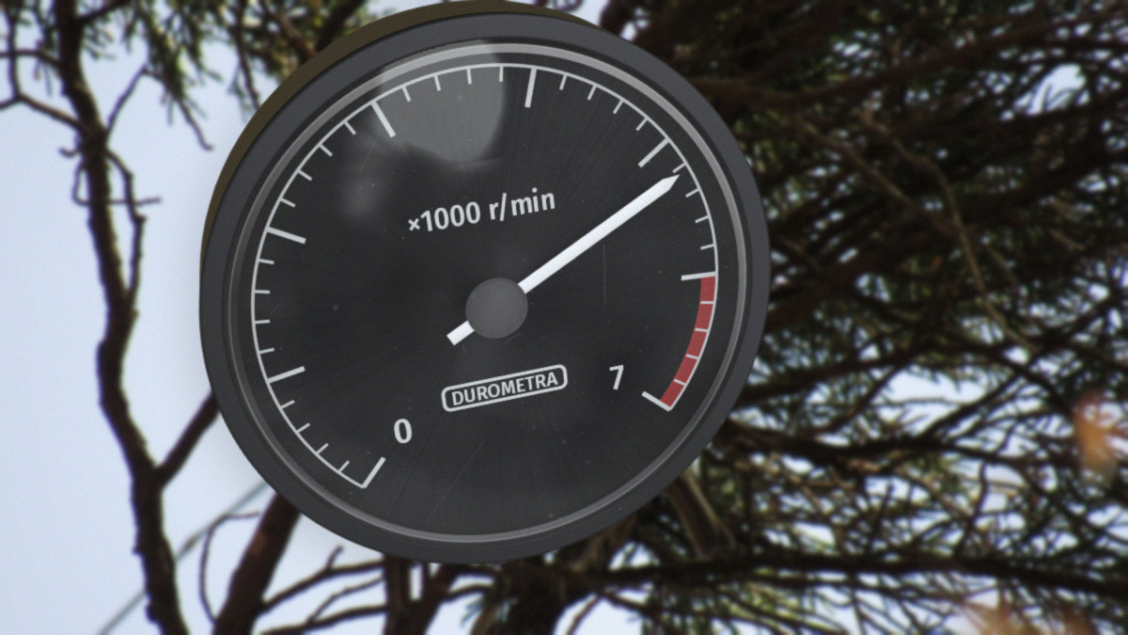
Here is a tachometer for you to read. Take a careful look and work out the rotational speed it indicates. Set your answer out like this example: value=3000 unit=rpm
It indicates value=5200 unit=rpm
